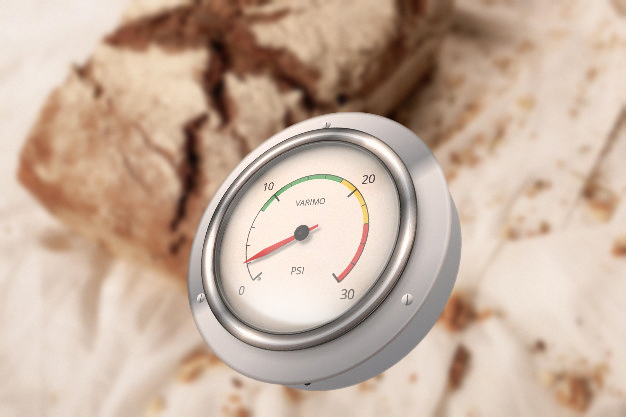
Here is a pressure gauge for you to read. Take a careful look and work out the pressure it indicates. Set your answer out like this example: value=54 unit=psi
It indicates value=2 unit=psi
